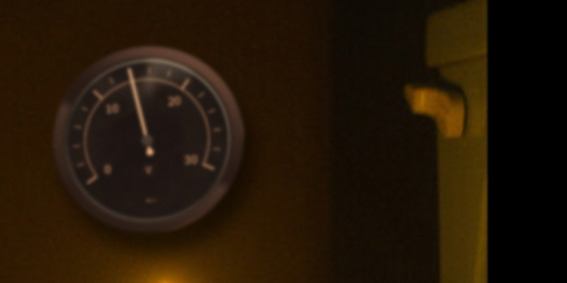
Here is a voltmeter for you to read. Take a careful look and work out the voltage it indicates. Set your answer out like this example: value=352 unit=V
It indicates value=14 unit=V
